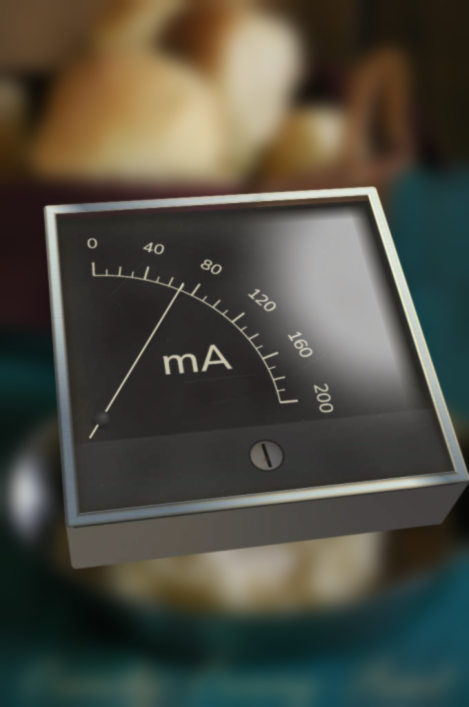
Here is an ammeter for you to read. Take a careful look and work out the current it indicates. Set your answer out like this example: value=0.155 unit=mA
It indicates value=70 unit=mA
